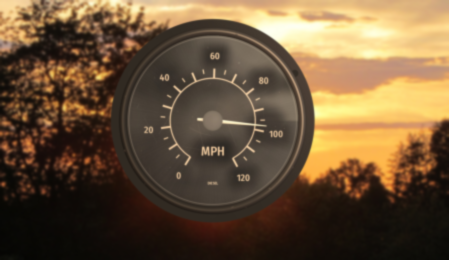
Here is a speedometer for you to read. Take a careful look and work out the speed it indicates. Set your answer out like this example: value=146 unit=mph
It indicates value=97.5 unit=mph
